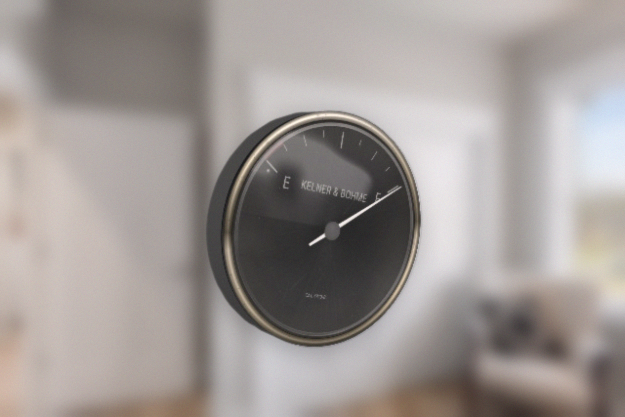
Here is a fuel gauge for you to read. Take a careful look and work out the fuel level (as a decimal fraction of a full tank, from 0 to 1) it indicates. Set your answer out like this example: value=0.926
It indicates value=1
